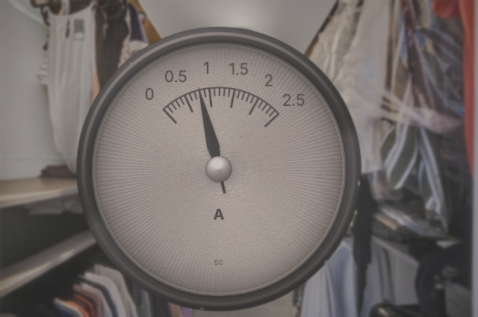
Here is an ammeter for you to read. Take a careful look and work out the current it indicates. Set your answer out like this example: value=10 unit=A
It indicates value=0.8 unit=A
